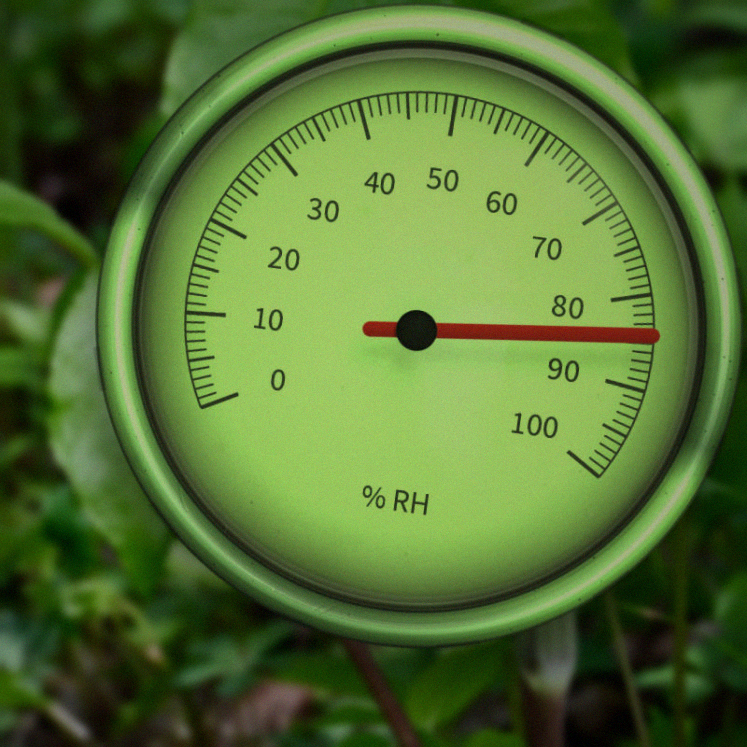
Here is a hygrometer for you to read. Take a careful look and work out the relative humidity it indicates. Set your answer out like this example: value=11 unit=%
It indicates value=84 unit=%
